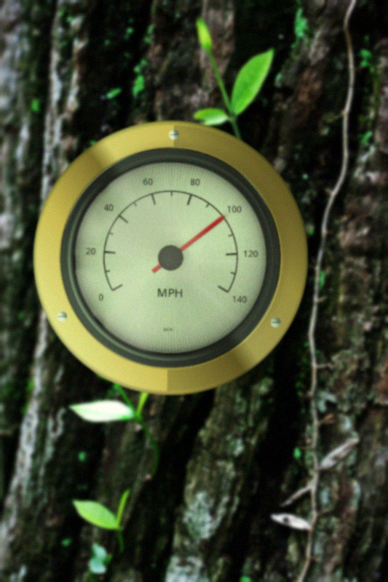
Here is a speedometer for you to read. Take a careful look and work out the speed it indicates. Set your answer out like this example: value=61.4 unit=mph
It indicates value=100 unit=mph
